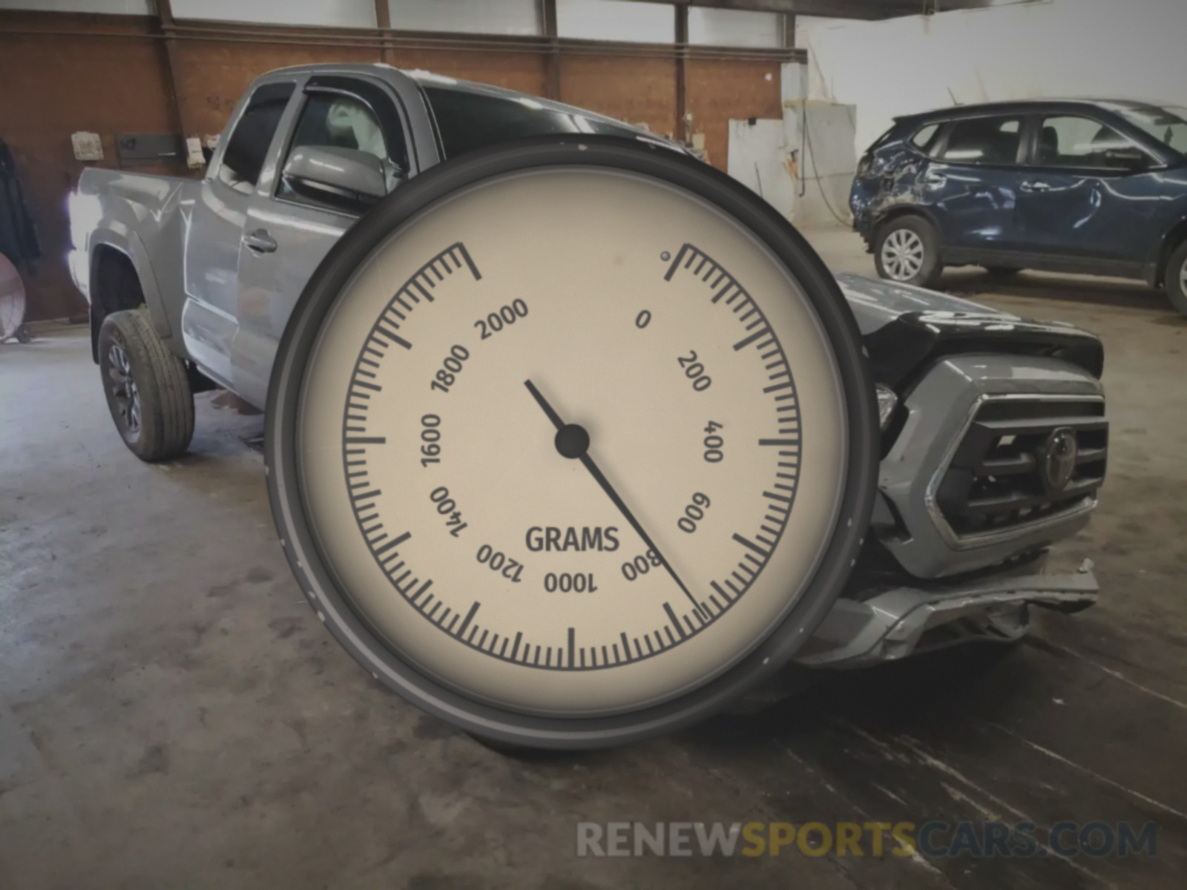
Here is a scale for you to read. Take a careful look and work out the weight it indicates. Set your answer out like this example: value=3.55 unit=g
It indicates value=750 unit=g
